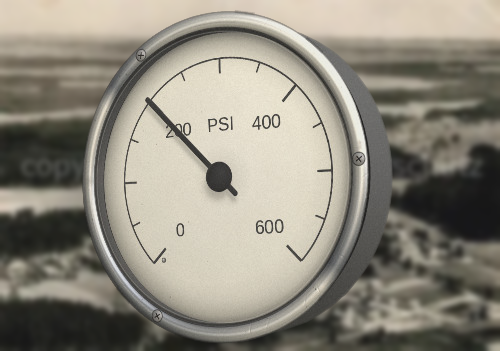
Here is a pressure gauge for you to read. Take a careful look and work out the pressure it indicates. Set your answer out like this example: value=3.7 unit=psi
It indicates value=200 unit=psi
